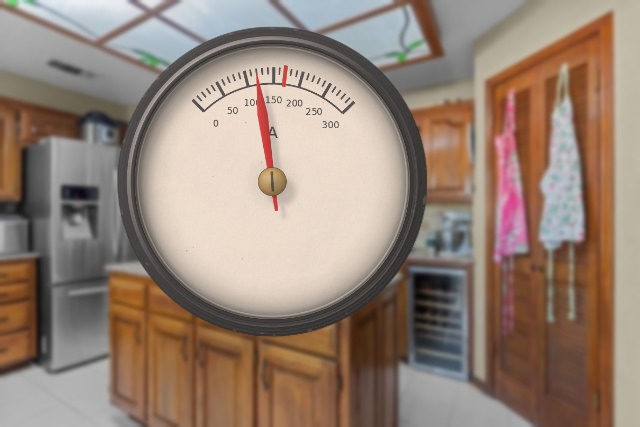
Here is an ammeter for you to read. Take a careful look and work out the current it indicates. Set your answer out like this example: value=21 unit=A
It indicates value=120 unit=A
